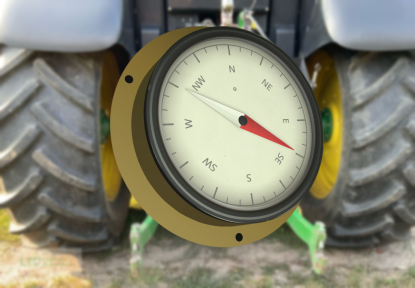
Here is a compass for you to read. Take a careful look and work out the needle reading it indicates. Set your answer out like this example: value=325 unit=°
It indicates value=120 unit=°
